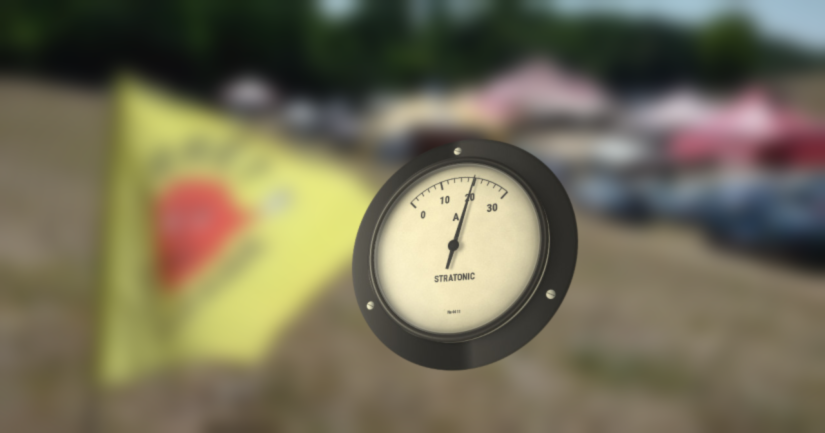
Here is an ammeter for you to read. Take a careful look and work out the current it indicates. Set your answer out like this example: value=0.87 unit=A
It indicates value=20 unit=A
